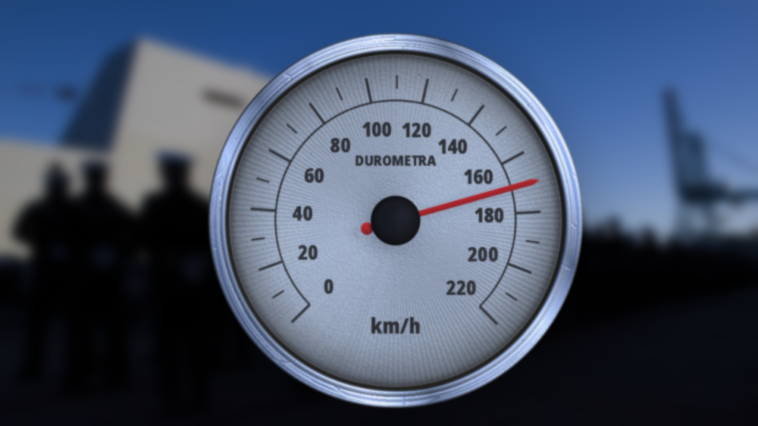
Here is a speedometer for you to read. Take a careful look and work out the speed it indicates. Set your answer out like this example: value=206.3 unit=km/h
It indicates value=170 unit=km/h
